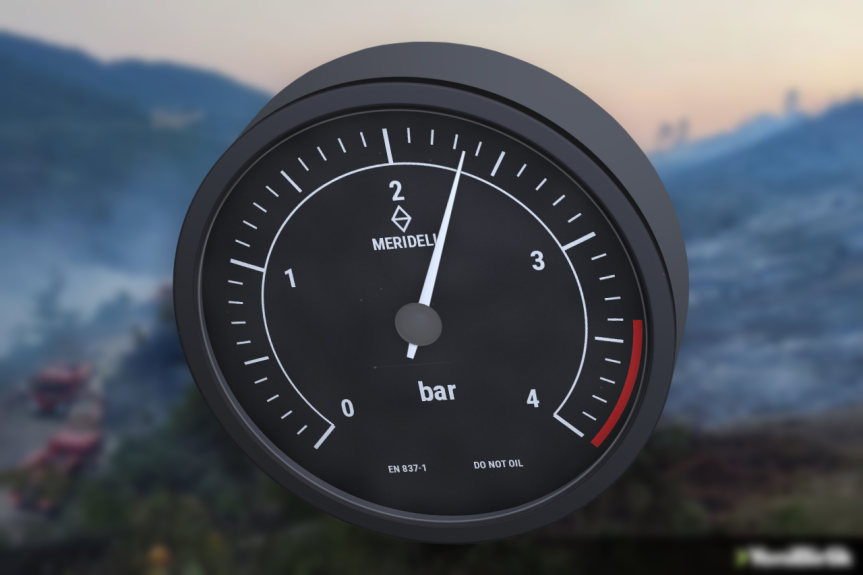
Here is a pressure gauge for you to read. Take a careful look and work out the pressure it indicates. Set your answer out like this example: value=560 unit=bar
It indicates value=2.35 unit=bar
